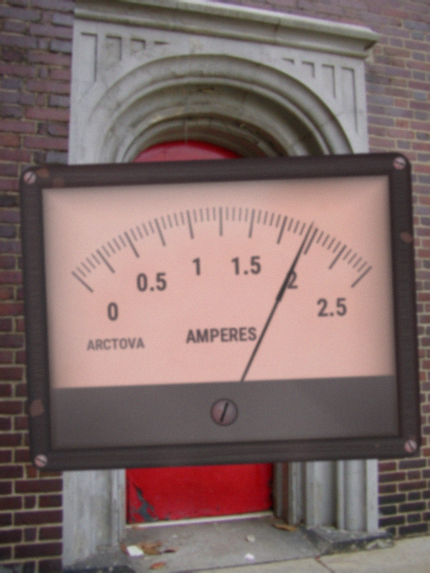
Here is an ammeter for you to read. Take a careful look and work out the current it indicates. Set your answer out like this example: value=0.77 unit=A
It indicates value=1.95 unit=A
